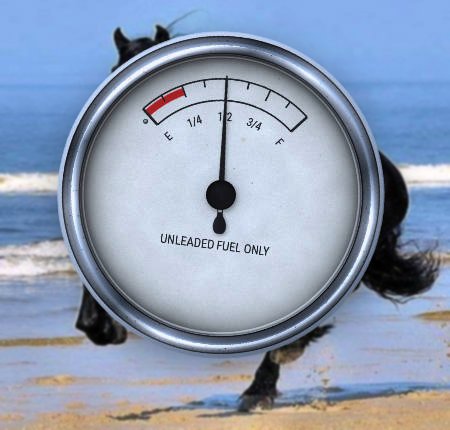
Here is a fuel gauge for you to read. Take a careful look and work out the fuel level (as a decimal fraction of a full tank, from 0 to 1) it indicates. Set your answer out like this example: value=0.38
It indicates value=0.5
